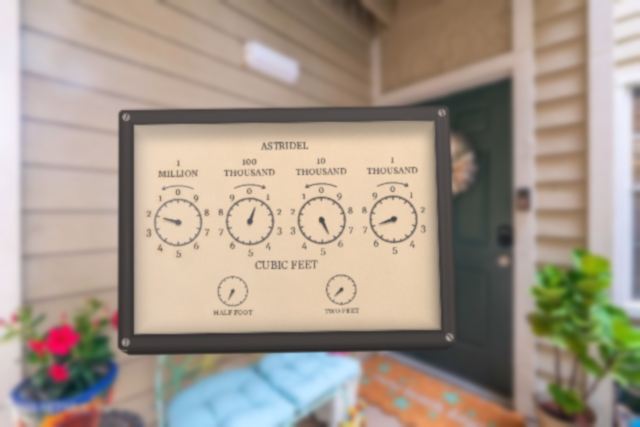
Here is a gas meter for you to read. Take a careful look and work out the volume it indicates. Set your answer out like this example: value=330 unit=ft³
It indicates value=205700 unit=ft³
